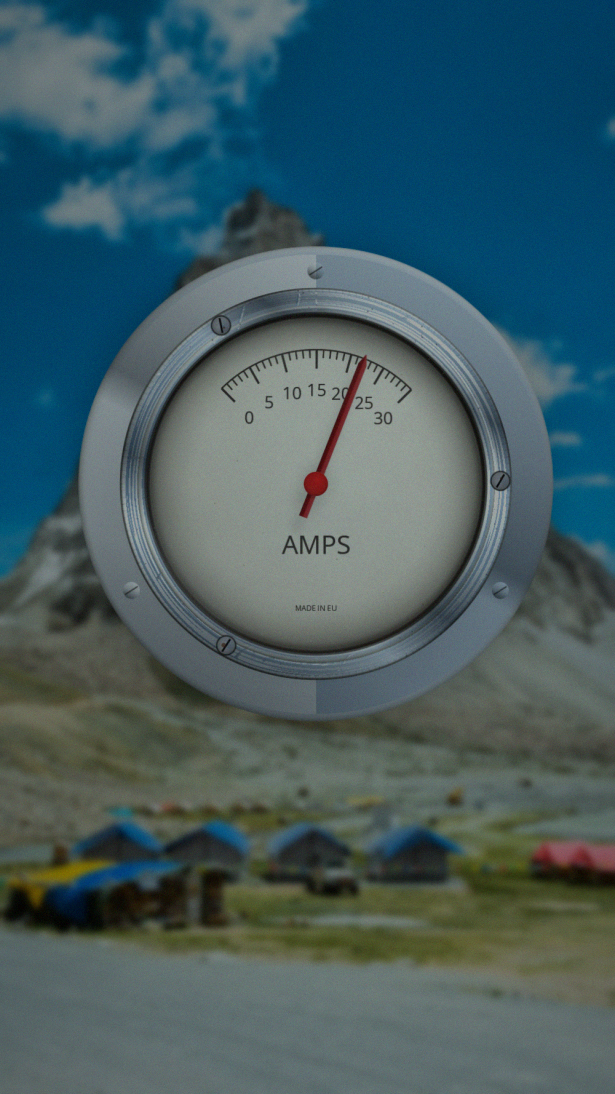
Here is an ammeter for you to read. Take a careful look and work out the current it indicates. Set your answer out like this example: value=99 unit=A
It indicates value=22 unit=A
